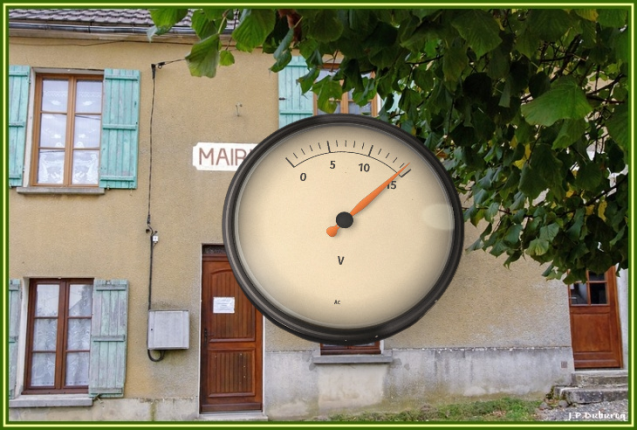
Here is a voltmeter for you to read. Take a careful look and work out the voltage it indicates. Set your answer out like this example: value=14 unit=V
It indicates value=14.5 unit=V
